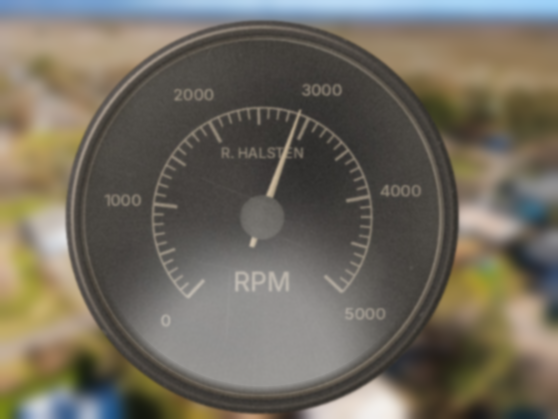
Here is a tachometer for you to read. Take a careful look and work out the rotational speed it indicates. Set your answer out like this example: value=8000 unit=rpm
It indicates value=2900 unit=rpm
